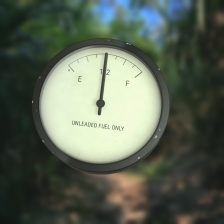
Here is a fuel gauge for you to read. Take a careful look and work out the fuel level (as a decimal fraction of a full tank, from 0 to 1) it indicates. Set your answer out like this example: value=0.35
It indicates value=0.5
